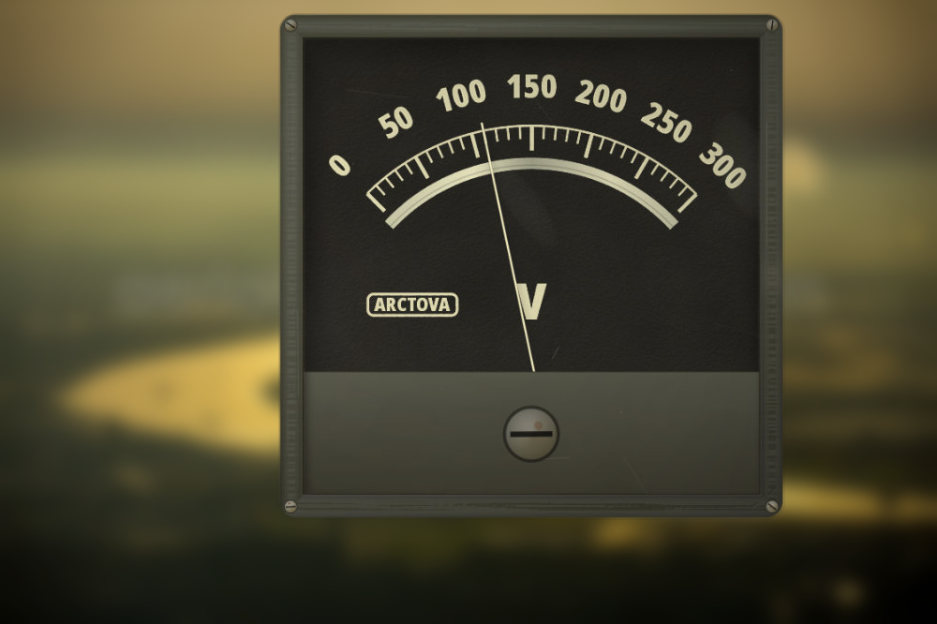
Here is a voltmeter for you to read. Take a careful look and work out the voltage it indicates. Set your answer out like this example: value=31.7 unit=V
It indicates value=110 unit=V
